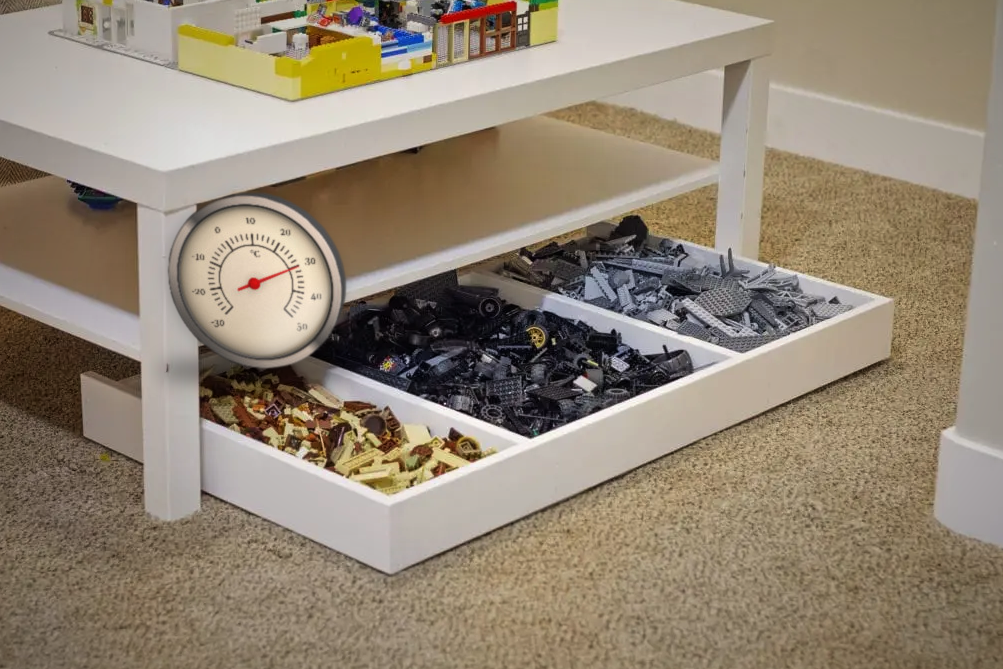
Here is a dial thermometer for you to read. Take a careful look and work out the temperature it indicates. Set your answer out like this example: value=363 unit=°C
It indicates value=30 unit=°C
